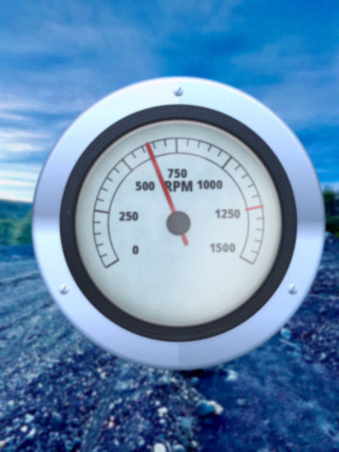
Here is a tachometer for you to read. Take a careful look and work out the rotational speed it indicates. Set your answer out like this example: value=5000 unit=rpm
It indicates value=625 unit=rpm
